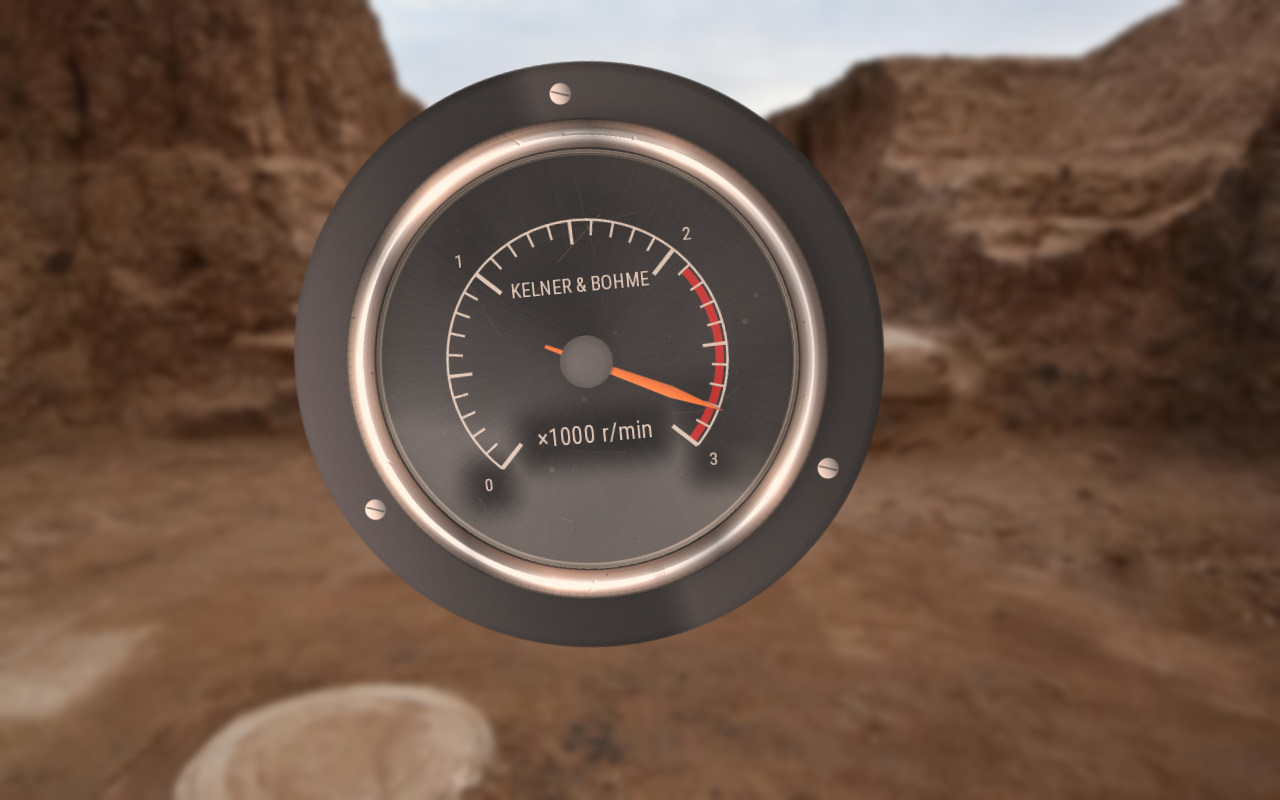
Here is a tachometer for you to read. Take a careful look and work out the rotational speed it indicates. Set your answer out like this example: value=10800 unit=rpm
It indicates value=2800 unit=rpm
